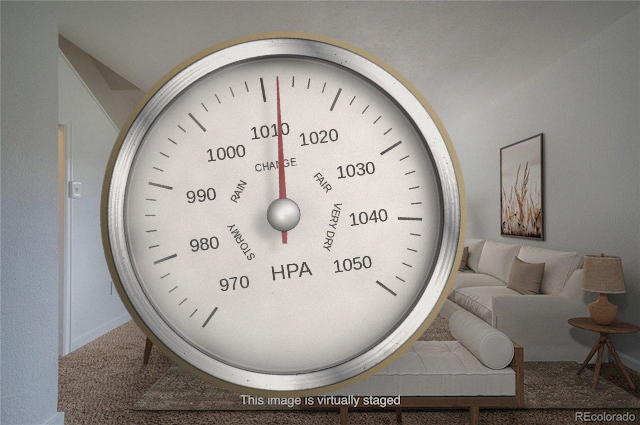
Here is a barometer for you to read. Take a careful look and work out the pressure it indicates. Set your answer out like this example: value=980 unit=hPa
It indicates value=1012 unit=hPa
